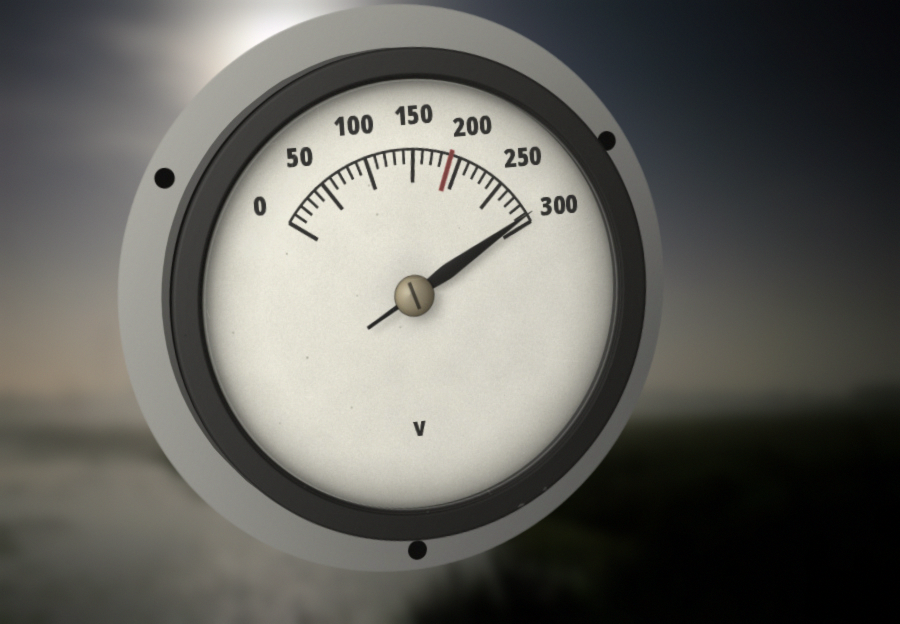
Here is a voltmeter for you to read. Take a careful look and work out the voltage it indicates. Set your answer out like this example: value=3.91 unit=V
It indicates value=290 unit=V
